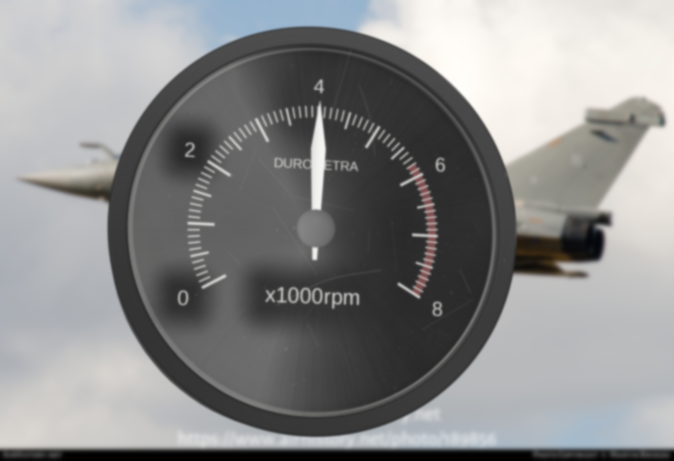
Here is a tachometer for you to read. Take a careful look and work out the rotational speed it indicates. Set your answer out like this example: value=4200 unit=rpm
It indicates value=4000 unit=rpm
